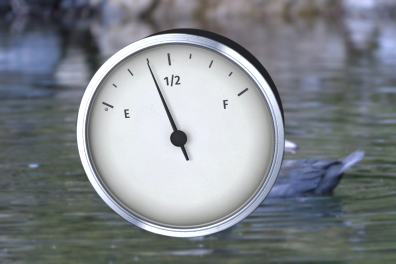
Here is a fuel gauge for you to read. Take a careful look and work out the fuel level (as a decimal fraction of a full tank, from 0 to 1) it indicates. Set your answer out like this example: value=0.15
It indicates value=0.375
